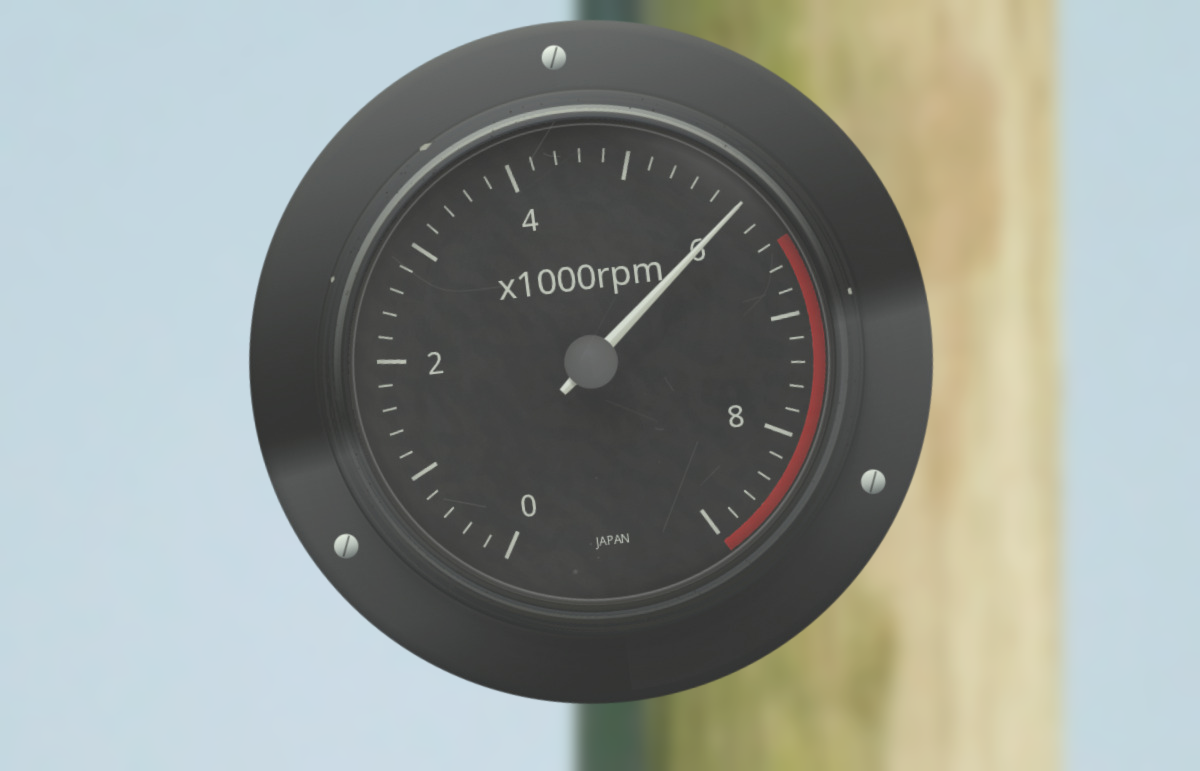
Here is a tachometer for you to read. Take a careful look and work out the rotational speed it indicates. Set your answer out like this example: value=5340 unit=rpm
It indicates value=6000 unit=rpm
